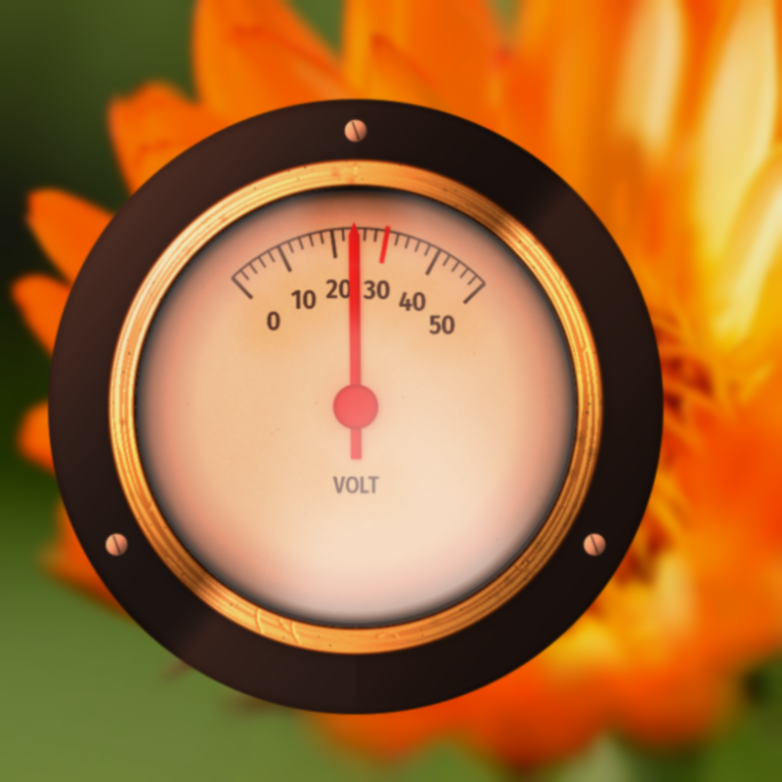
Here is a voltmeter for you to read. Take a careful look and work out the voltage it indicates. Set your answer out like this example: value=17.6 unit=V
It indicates value=24 unit=V
